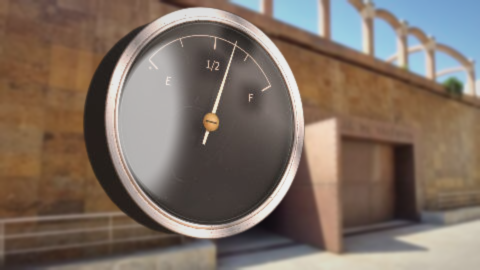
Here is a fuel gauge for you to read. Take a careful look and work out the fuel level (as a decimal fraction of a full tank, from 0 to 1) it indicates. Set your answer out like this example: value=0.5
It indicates value=0.625
